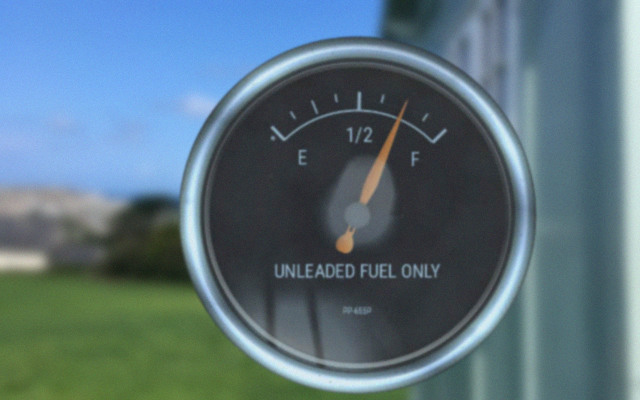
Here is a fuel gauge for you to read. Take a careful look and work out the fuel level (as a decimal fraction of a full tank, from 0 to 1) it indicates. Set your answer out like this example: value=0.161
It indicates value=0.75
